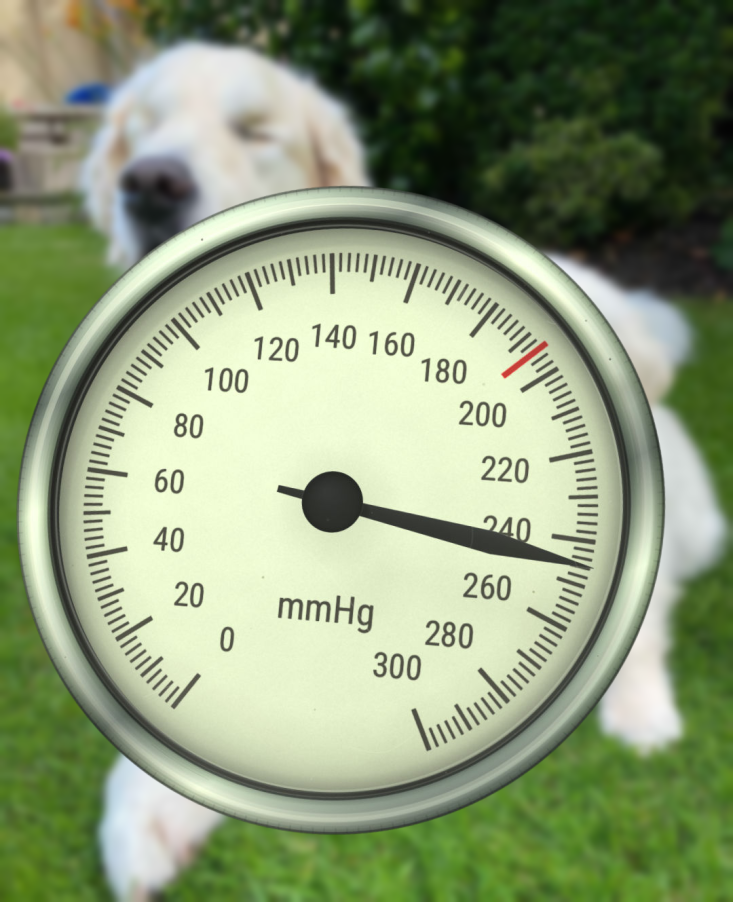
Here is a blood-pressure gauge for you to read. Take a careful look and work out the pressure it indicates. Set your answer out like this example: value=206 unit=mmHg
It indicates value=246 unit=mmHg
